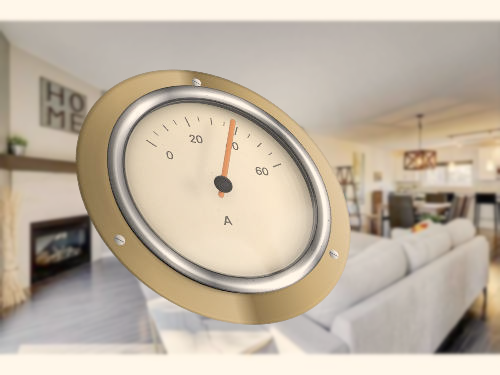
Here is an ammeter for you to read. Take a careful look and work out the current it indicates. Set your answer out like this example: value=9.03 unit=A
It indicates value=37.5 unit=A
